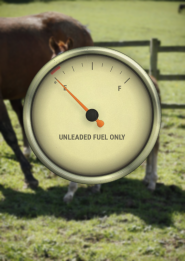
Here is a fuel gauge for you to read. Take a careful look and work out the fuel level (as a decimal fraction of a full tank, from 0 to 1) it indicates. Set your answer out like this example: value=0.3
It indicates value=0
